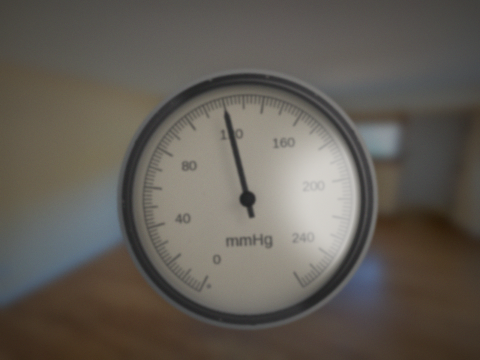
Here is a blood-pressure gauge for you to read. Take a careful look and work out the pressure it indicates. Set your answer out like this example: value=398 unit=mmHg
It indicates value=120 unit=mmHg
